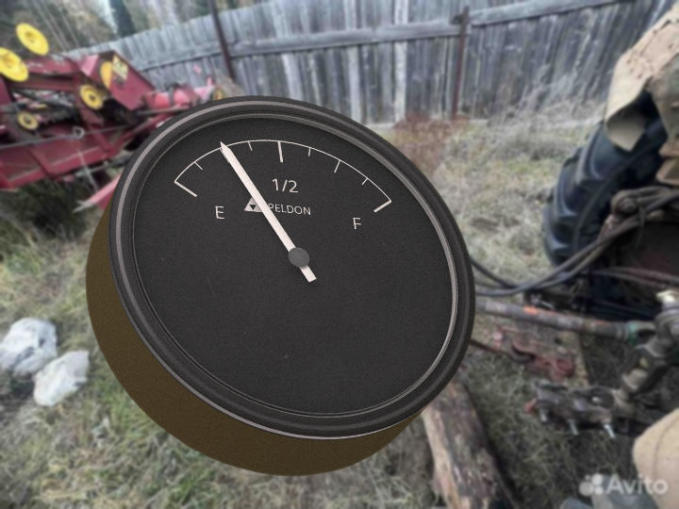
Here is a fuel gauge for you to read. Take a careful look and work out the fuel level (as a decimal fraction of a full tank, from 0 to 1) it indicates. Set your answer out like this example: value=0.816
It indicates value=0.25
